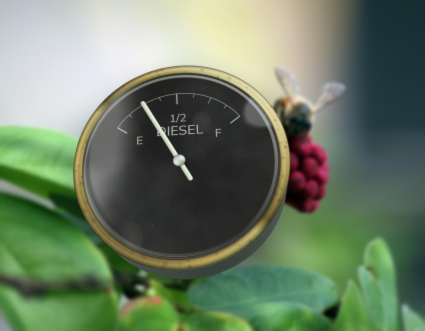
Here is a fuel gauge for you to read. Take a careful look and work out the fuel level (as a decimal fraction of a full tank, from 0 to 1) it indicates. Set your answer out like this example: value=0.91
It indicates value=0.25
